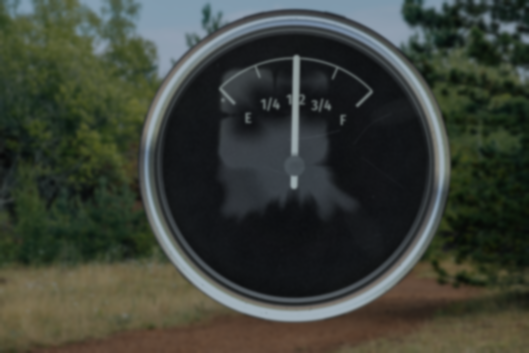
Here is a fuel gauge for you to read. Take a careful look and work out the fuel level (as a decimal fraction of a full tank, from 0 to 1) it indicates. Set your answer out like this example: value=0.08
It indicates value=0.5
